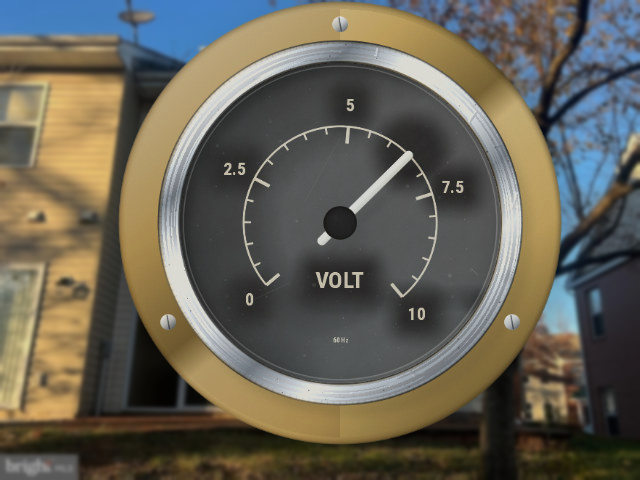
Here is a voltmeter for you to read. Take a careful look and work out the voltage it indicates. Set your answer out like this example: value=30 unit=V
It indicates value=6.5 unit=V
